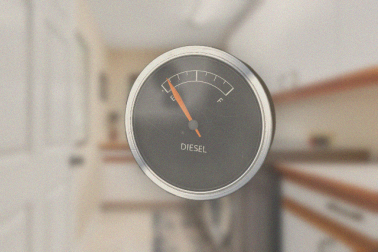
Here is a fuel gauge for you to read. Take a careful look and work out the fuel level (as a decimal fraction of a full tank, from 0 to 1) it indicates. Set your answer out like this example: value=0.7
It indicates value=0.125
